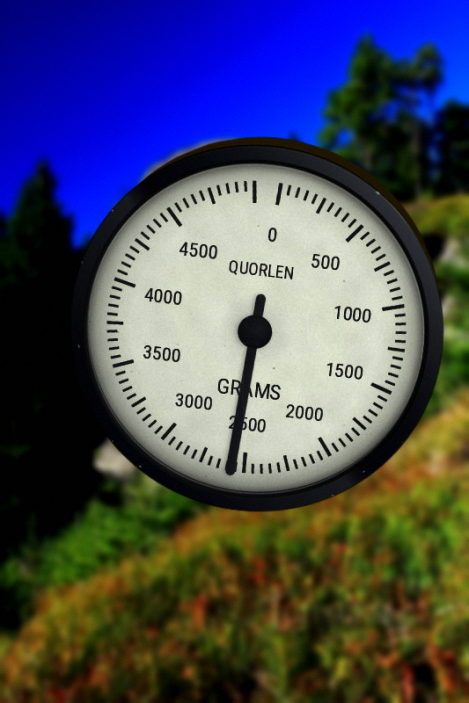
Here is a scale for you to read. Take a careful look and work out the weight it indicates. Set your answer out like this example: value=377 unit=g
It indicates value=2575 unit=g
